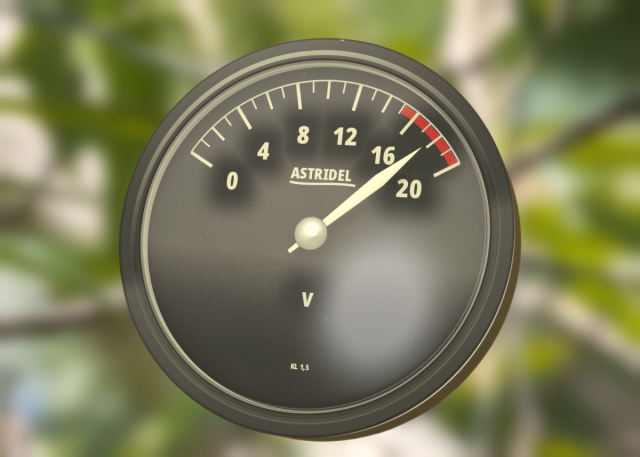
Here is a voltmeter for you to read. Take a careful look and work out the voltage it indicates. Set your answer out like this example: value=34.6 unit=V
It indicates value=18 unit=V
